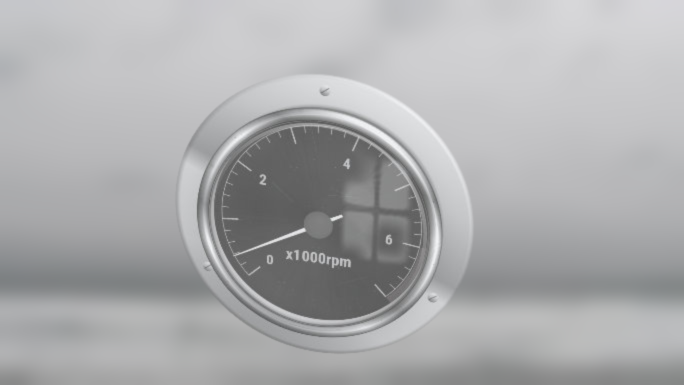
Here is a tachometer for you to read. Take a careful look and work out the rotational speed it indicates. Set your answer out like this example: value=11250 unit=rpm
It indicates value=400 unit=rpm
